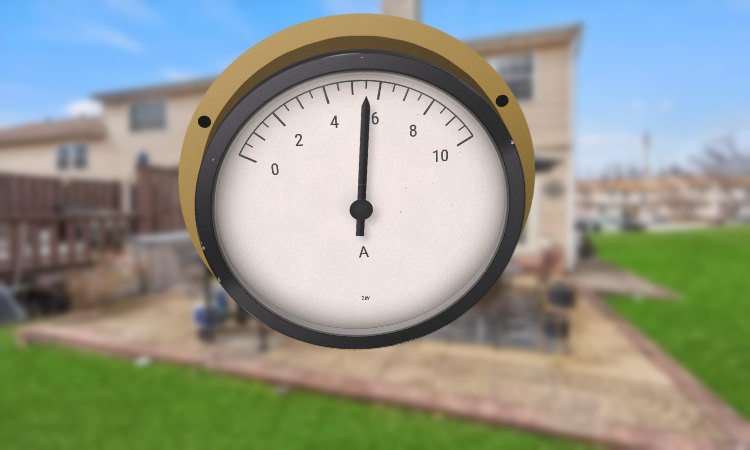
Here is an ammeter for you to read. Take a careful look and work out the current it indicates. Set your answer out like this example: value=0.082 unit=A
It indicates value=5.5 unit=A
